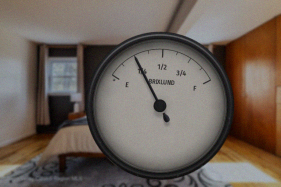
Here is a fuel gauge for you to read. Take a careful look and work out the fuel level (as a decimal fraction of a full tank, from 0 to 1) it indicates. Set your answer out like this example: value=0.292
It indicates value=0.25
